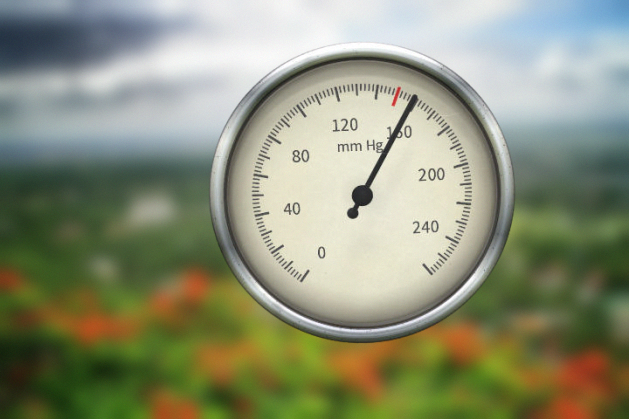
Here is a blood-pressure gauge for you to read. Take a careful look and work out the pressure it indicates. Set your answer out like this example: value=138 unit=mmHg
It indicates value=158 unit=mmHg
